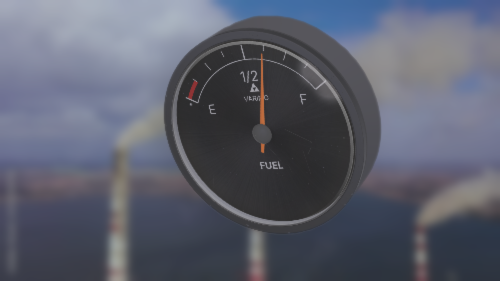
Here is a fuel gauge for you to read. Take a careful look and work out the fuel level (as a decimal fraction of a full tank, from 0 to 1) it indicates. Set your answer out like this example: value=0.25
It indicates value=0.625
